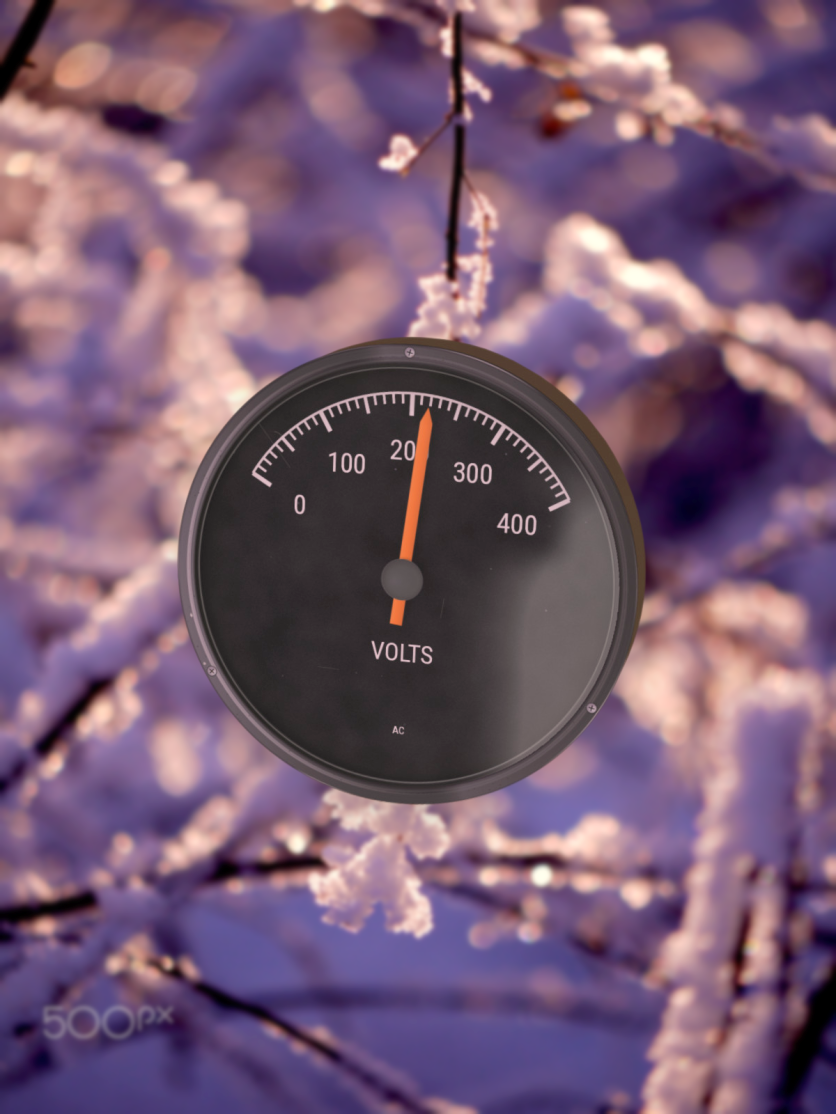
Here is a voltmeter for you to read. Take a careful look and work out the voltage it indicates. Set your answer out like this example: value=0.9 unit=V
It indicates value=220 unit=V
